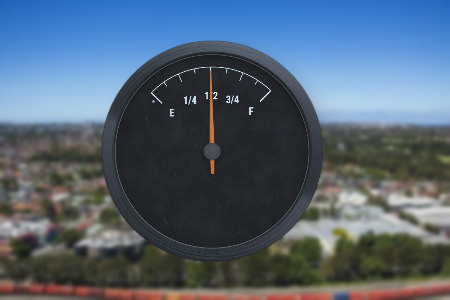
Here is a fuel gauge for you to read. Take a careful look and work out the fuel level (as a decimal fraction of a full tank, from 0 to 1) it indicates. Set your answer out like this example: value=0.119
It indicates value=0.5
